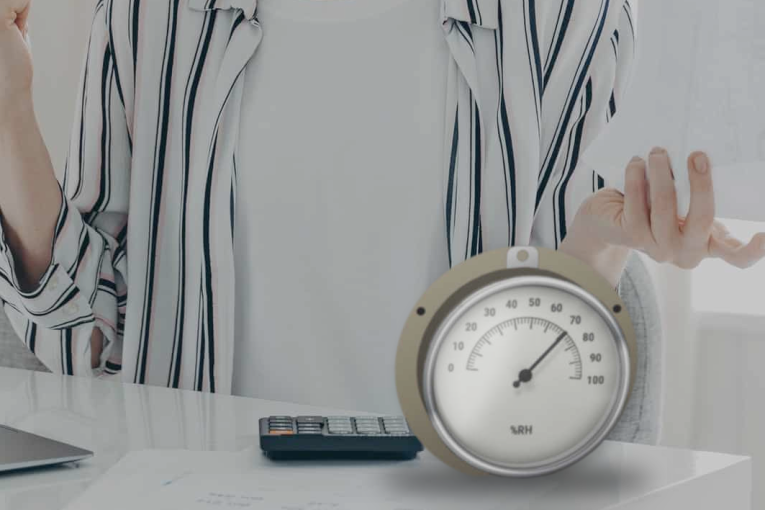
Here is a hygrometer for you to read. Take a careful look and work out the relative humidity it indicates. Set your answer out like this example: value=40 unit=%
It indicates value=70 unit=%
